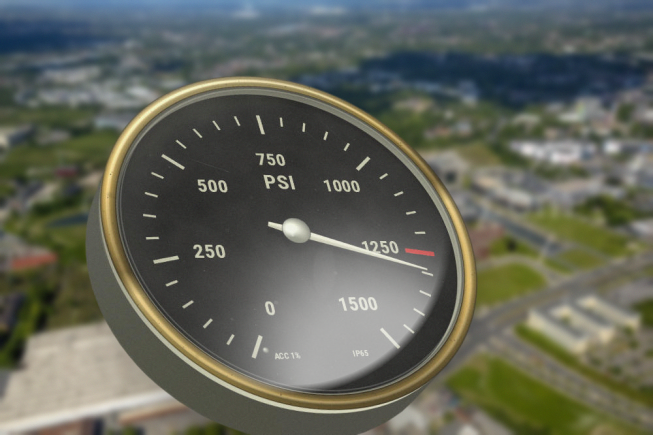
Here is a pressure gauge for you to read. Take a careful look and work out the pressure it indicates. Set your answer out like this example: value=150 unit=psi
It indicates value=1300 unit=psi
